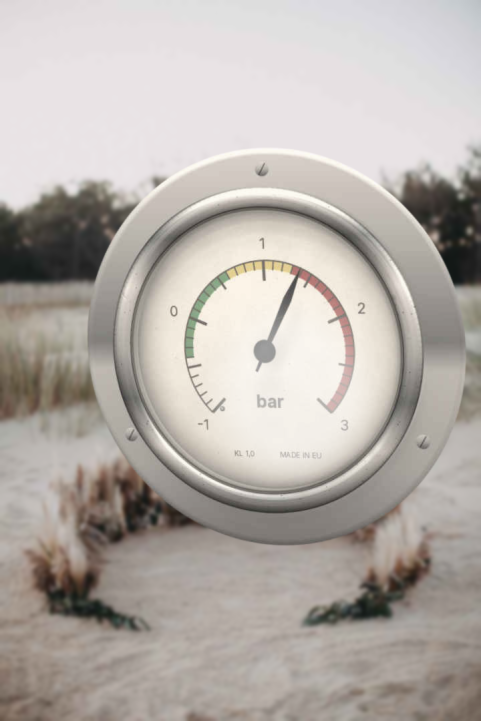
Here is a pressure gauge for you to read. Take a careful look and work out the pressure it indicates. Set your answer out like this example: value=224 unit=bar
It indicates value=1.4 unit=bar
